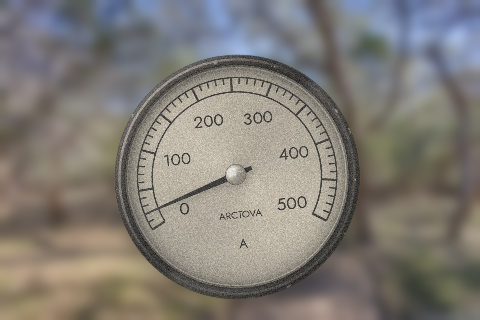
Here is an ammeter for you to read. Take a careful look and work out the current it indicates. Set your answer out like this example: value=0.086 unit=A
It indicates value=20 unit=A
